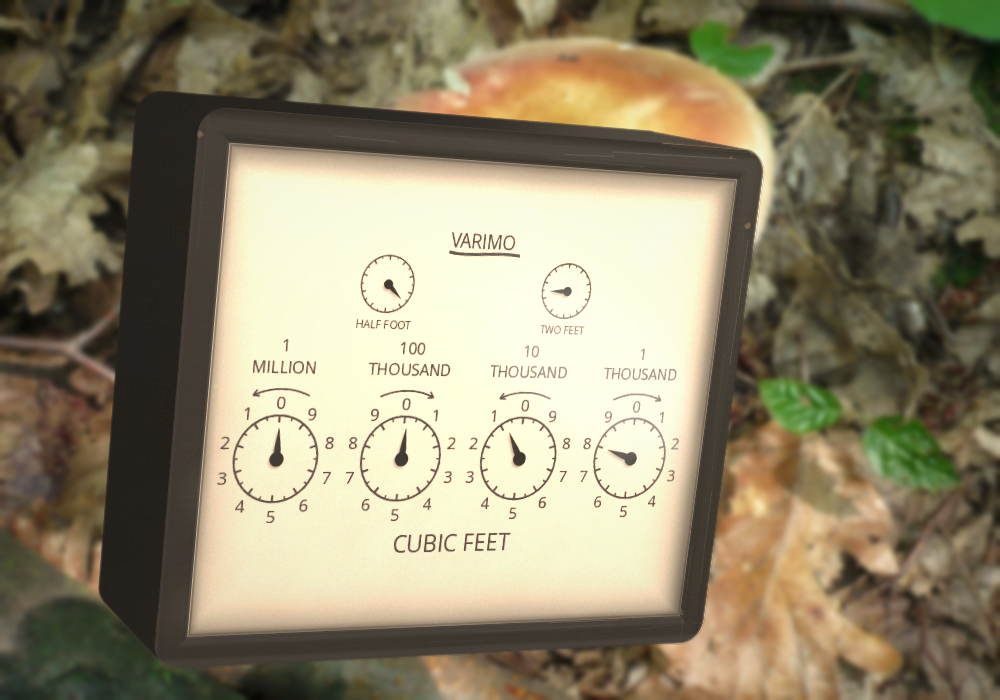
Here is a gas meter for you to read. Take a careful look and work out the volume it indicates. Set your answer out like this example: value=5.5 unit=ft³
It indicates value=800 unit=ft³
